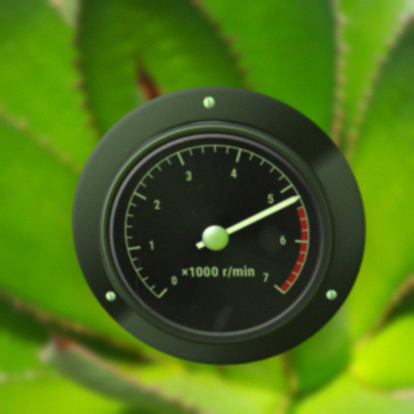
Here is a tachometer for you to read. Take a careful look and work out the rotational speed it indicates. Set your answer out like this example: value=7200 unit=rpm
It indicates value=5200 unit=rpm
